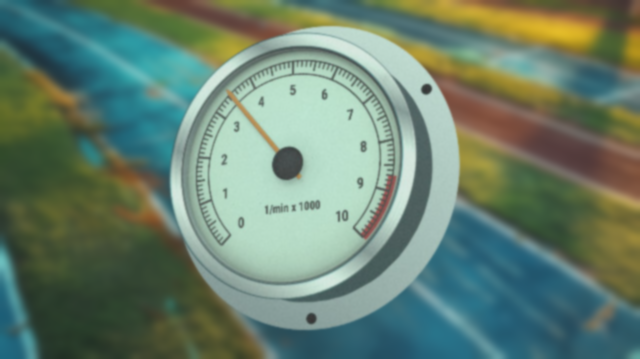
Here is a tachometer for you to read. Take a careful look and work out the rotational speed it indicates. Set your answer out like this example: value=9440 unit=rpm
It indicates value=3500 unit=rpm
